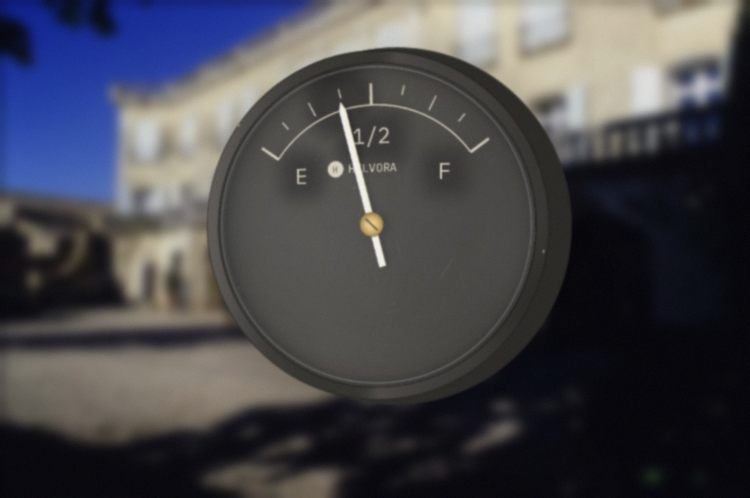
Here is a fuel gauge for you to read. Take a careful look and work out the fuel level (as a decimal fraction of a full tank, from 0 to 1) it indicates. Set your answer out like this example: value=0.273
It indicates value=0.375
